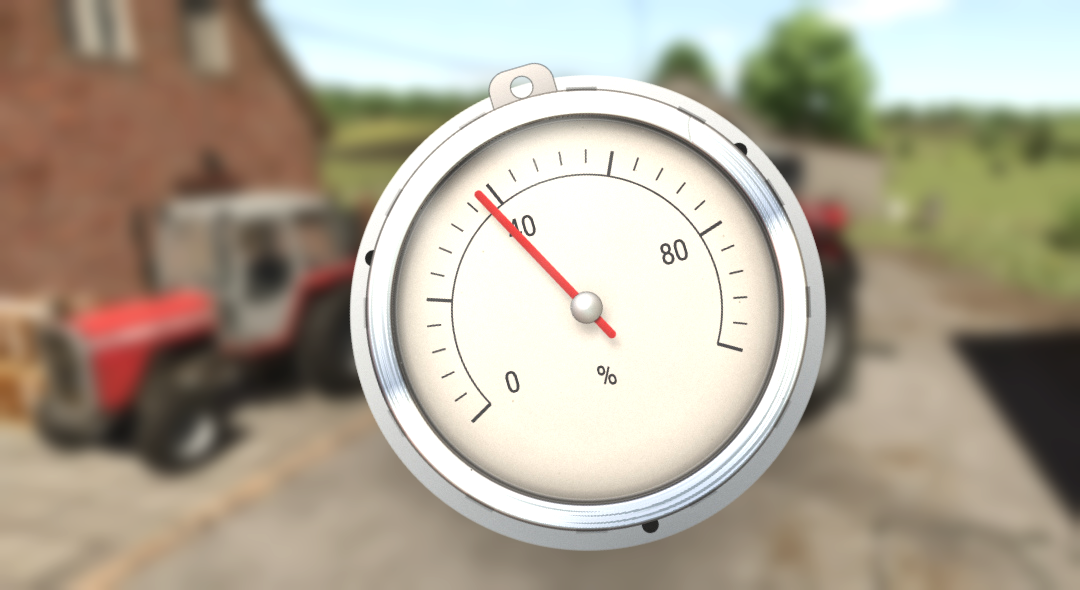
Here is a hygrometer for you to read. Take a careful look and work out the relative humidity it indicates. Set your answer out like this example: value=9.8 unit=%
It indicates value=38 unit=%
